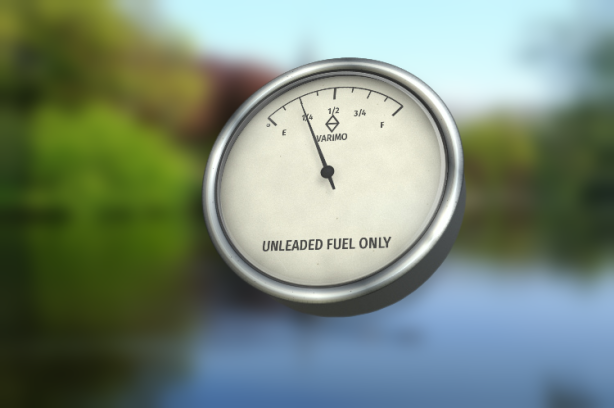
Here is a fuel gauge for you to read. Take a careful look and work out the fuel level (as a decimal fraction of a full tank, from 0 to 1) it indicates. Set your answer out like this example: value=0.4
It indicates value=0.25
